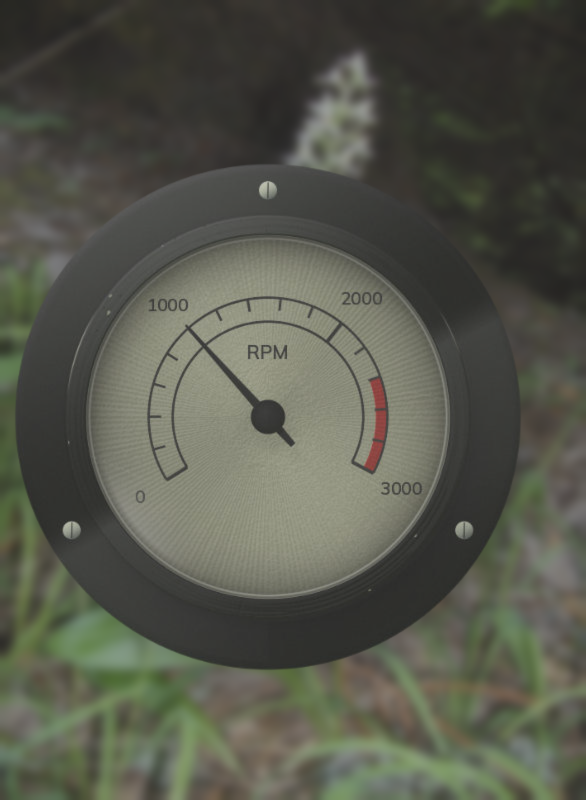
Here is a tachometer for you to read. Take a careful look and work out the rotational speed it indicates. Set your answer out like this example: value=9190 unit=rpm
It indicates value=1000 unit=rpm
